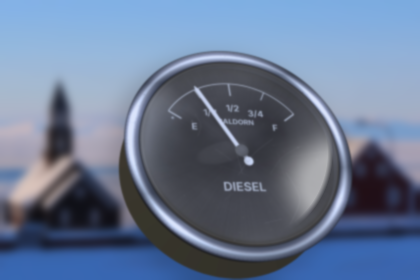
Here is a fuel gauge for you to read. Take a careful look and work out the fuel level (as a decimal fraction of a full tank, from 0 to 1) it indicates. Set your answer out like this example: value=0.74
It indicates value=0.25
